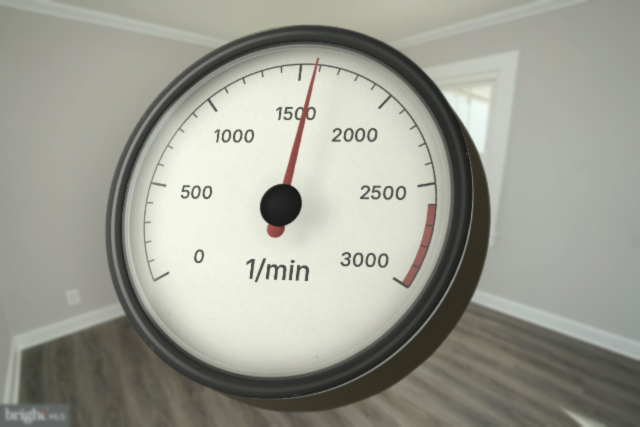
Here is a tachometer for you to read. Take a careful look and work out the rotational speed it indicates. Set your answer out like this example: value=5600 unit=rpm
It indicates value=1600 unit=rpm
